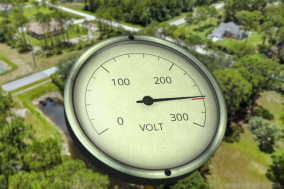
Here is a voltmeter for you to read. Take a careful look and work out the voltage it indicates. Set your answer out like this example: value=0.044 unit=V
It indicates value=260 unit=V
